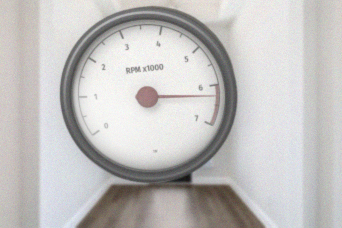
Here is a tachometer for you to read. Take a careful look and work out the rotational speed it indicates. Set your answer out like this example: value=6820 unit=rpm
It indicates value=6250 unit=rpm
